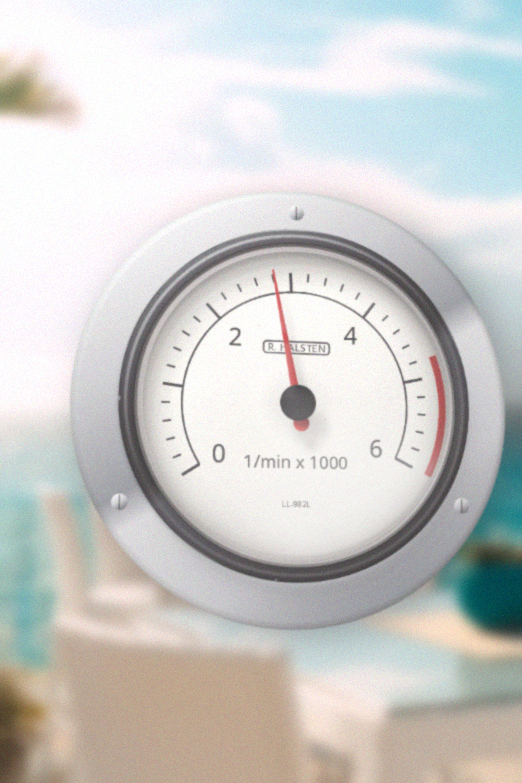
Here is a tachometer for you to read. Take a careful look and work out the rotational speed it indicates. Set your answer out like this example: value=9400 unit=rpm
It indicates value=2800 unit=rpm
